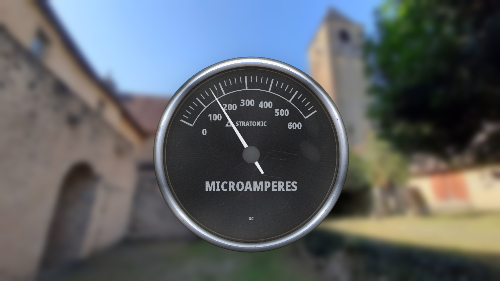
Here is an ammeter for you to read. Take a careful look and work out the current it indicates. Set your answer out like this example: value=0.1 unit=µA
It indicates value=160 unit=µA
